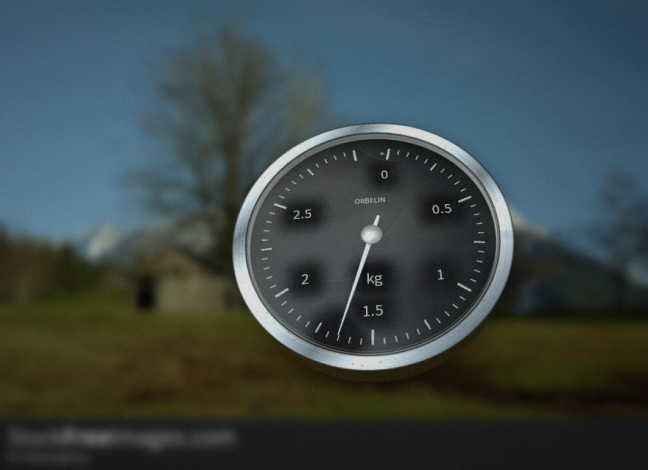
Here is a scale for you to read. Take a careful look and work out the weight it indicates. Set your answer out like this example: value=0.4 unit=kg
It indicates value=1.65 unit=kg
